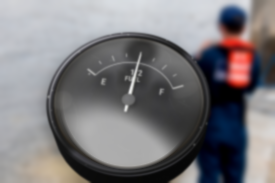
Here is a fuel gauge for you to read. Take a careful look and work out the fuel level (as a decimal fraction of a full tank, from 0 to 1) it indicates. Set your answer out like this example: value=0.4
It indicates value=0.5
